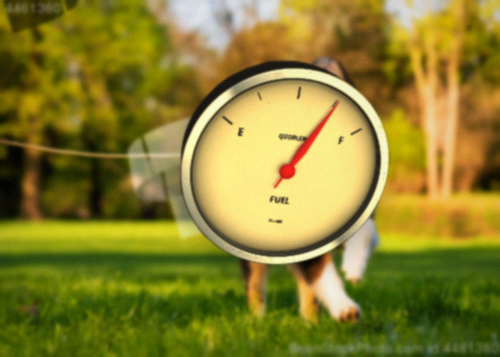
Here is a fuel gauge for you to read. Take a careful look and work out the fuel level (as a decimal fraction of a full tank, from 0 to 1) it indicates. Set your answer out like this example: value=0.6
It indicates value=0.75
